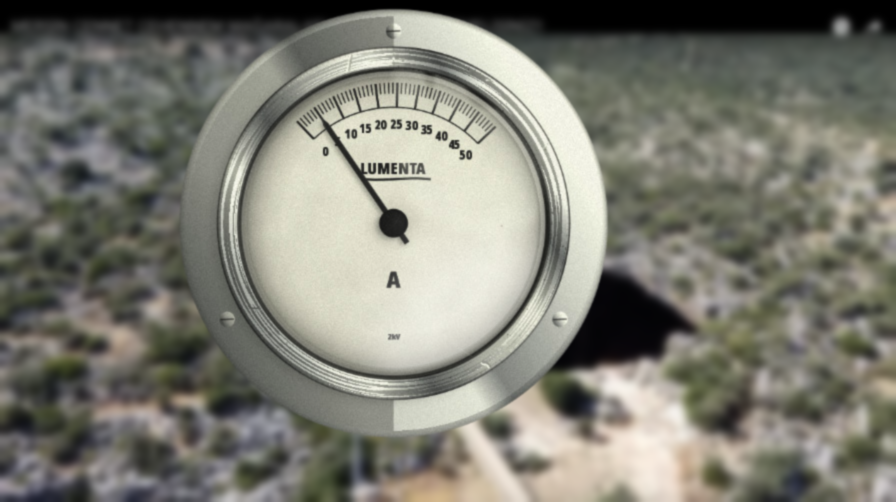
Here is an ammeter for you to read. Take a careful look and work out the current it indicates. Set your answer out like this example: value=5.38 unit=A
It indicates value=5 unit=A
